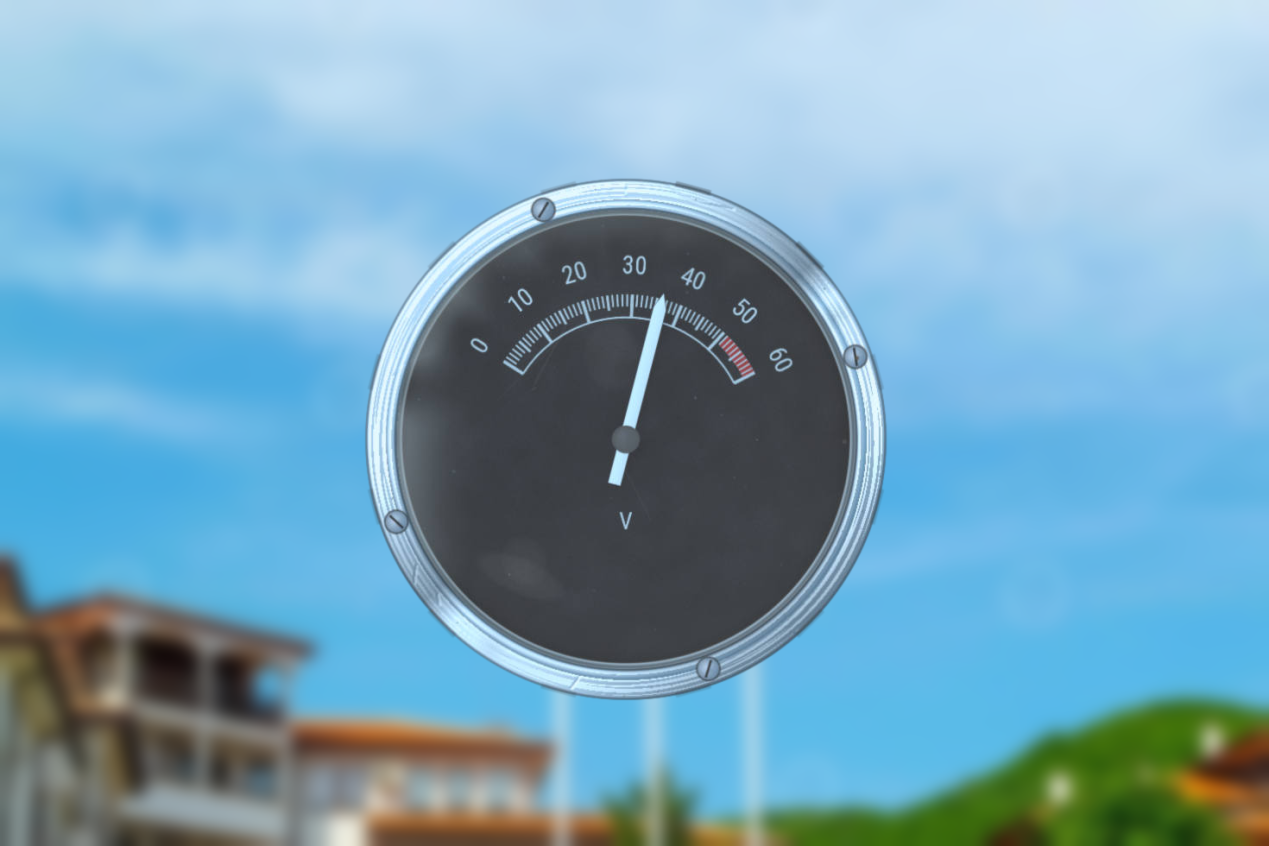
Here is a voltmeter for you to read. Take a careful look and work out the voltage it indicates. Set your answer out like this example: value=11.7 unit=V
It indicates value=36 unit=V
